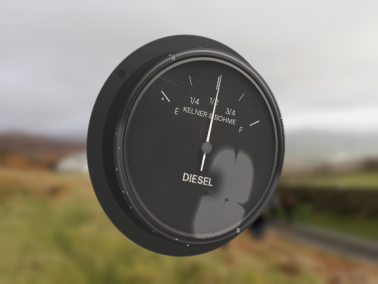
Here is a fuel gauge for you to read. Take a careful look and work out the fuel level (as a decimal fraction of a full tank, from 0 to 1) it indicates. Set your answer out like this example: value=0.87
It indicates value=0.5
